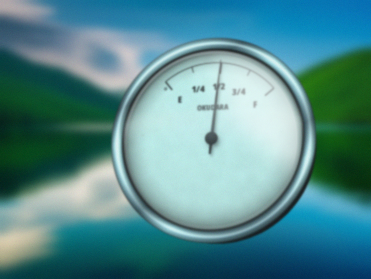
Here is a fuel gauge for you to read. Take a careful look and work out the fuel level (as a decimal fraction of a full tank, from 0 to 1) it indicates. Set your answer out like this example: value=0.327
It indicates value=0.5
